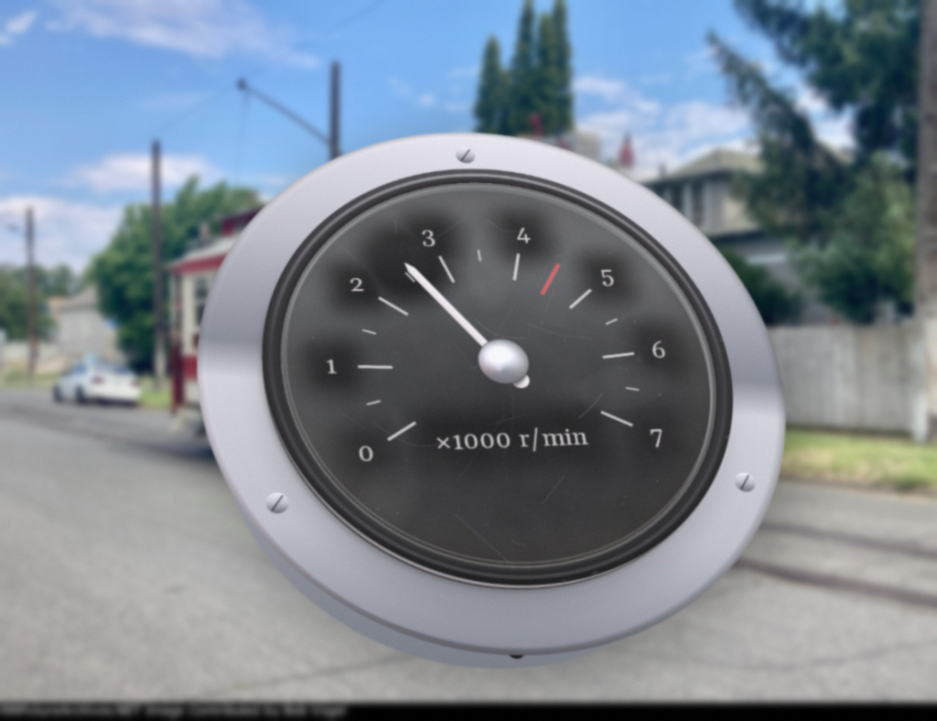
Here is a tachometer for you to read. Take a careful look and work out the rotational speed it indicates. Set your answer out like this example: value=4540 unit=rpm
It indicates value=2500 unit=rpm
